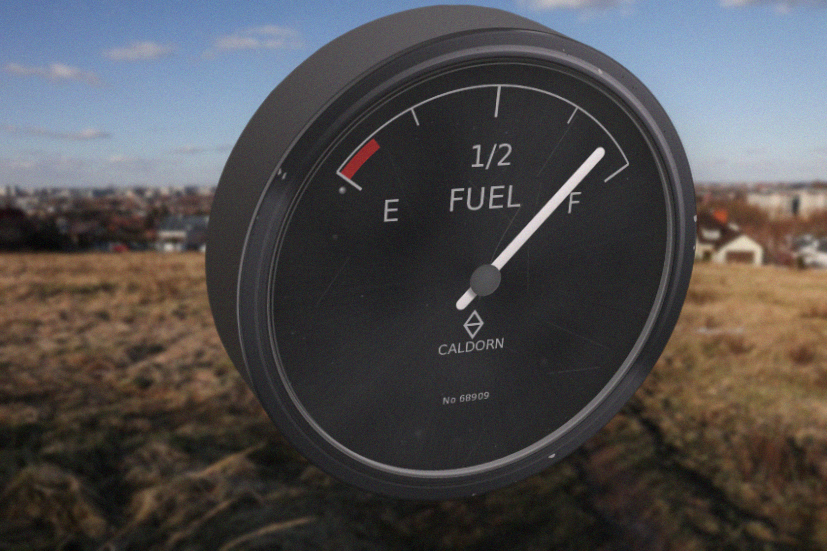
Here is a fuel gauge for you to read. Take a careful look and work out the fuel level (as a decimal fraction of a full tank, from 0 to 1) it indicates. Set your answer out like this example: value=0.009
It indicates value=0.875
